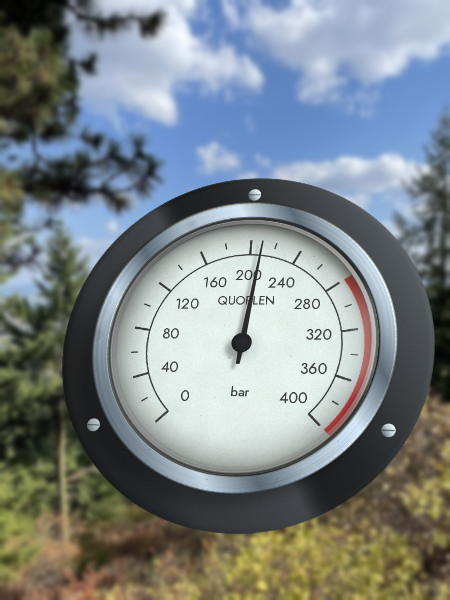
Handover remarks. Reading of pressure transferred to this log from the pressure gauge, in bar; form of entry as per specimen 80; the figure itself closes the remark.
210
